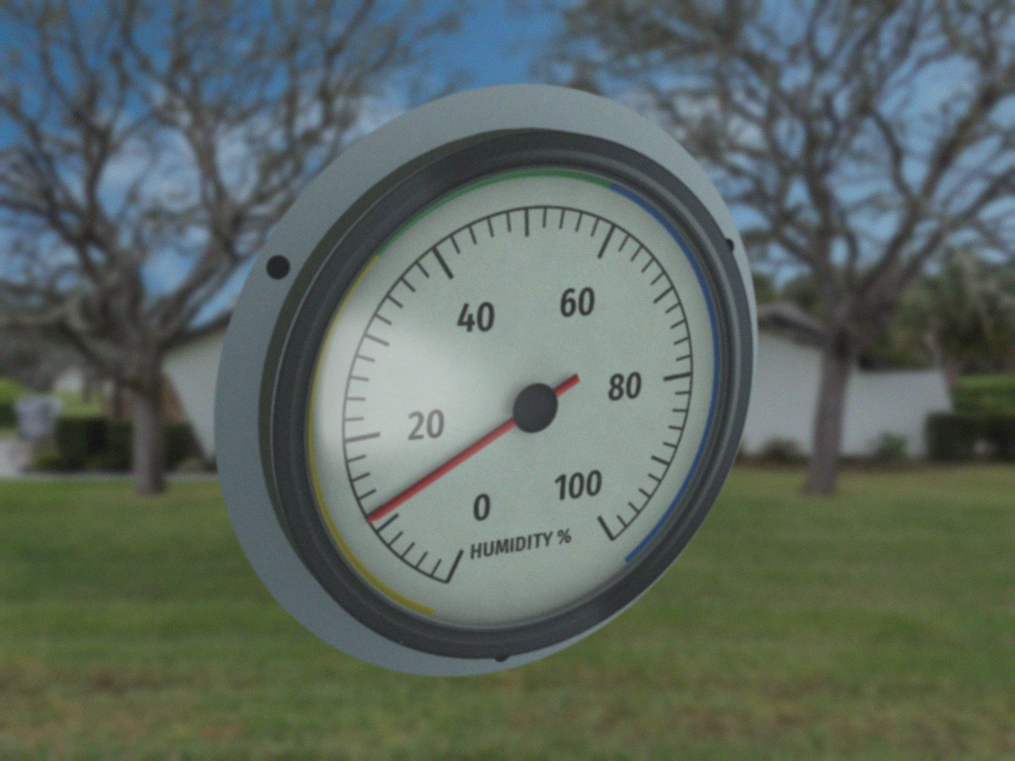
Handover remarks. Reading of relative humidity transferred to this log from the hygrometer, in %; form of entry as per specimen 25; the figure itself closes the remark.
12
